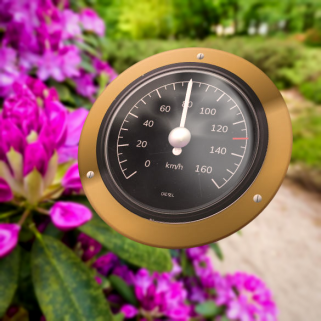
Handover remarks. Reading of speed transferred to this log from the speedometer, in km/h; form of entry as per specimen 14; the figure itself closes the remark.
80
